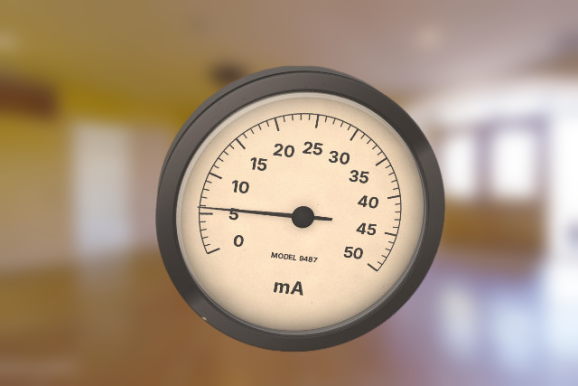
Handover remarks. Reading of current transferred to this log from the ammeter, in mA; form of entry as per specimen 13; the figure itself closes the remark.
6
